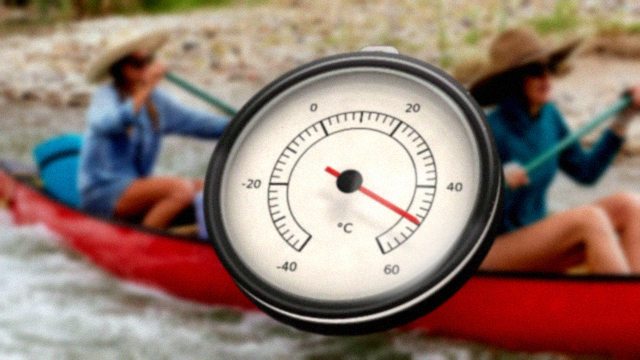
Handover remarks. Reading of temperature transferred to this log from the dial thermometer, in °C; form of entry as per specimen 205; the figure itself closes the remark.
50
